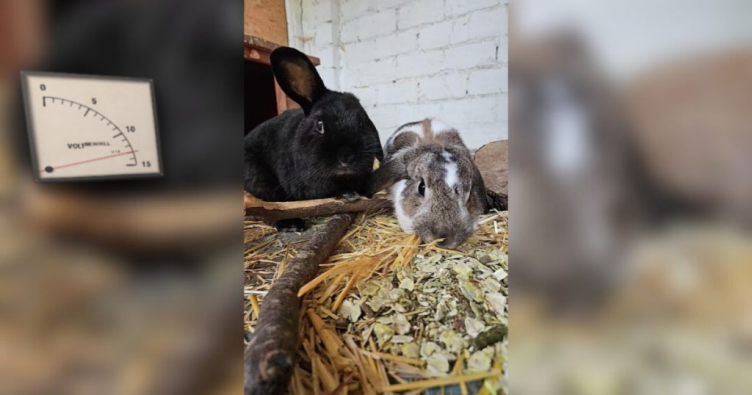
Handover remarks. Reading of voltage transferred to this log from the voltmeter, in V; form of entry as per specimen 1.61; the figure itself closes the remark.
13
